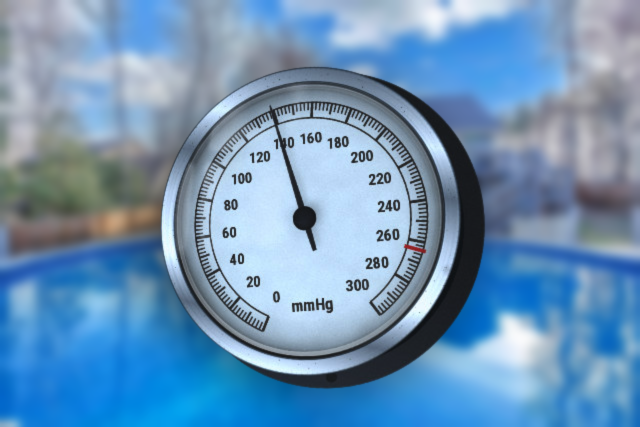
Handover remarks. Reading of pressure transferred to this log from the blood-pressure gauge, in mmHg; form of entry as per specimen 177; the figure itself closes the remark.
140
